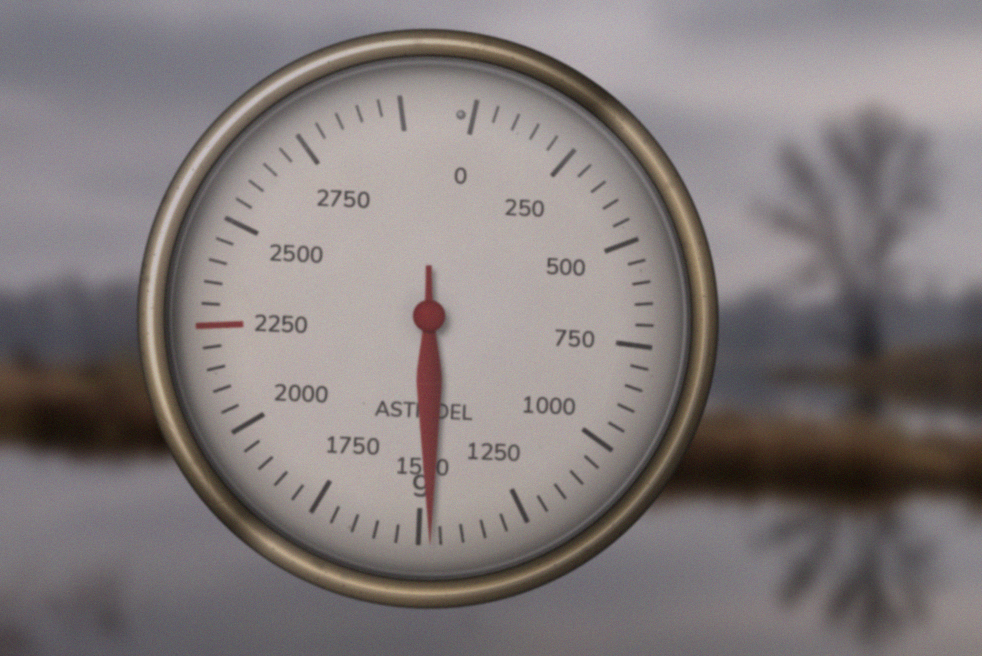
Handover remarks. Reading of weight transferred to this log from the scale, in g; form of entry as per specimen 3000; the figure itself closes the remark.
1475
